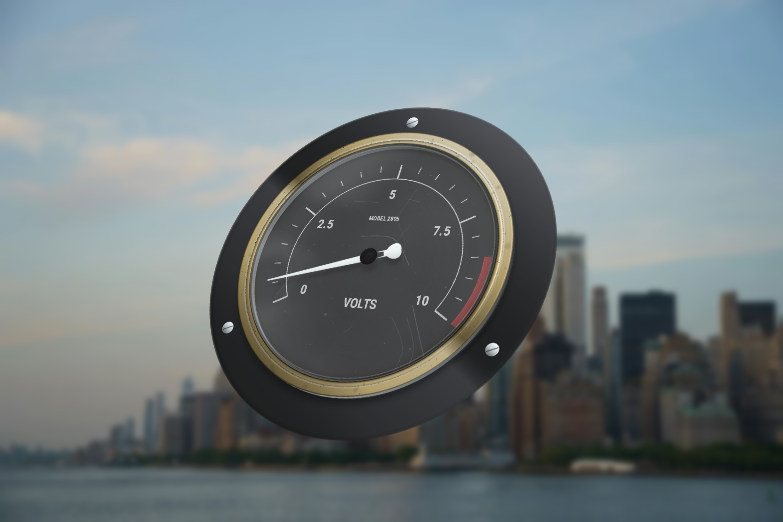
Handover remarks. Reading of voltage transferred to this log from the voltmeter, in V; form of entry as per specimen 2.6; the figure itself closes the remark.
0.5
